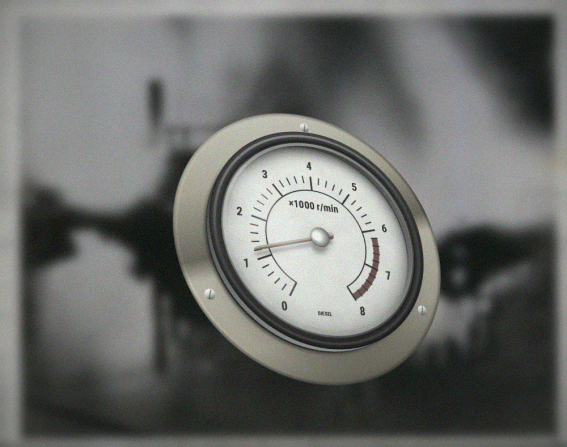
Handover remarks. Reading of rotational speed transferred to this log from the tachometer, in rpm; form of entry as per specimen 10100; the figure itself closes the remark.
1200
